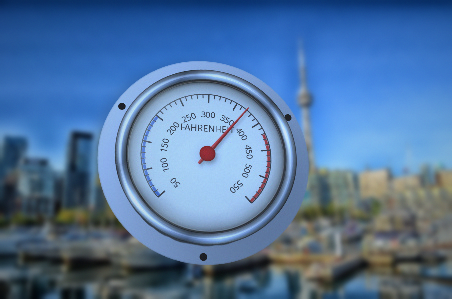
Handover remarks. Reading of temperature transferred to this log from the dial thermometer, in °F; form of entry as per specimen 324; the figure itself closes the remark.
370
